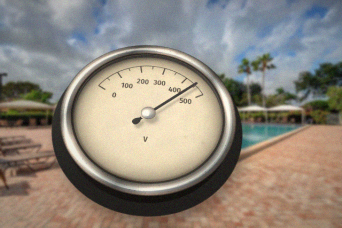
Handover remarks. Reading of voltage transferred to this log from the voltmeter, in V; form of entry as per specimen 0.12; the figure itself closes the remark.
450
